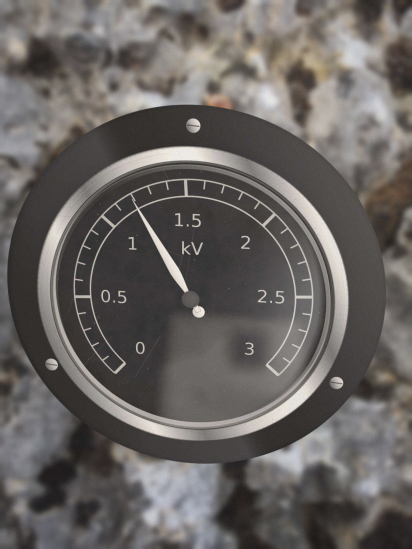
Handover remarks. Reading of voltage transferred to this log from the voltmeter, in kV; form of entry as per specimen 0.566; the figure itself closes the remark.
1.2
